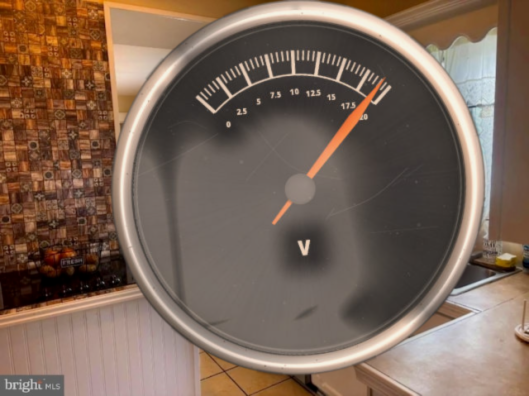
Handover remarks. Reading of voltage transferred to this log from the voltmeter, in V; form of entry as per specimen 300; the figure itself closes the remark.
19
